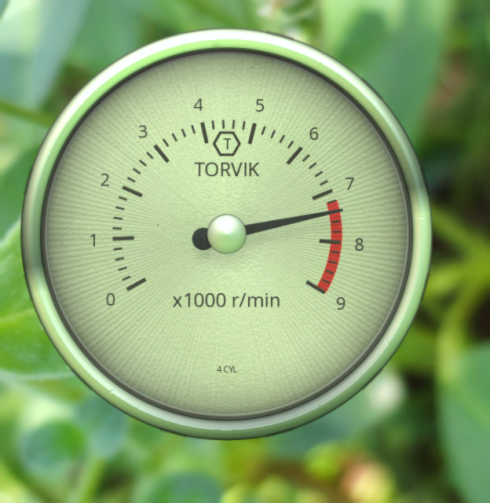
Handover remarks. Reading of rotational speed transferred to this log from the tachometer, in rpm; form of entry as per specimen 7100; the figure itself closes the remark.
7400
